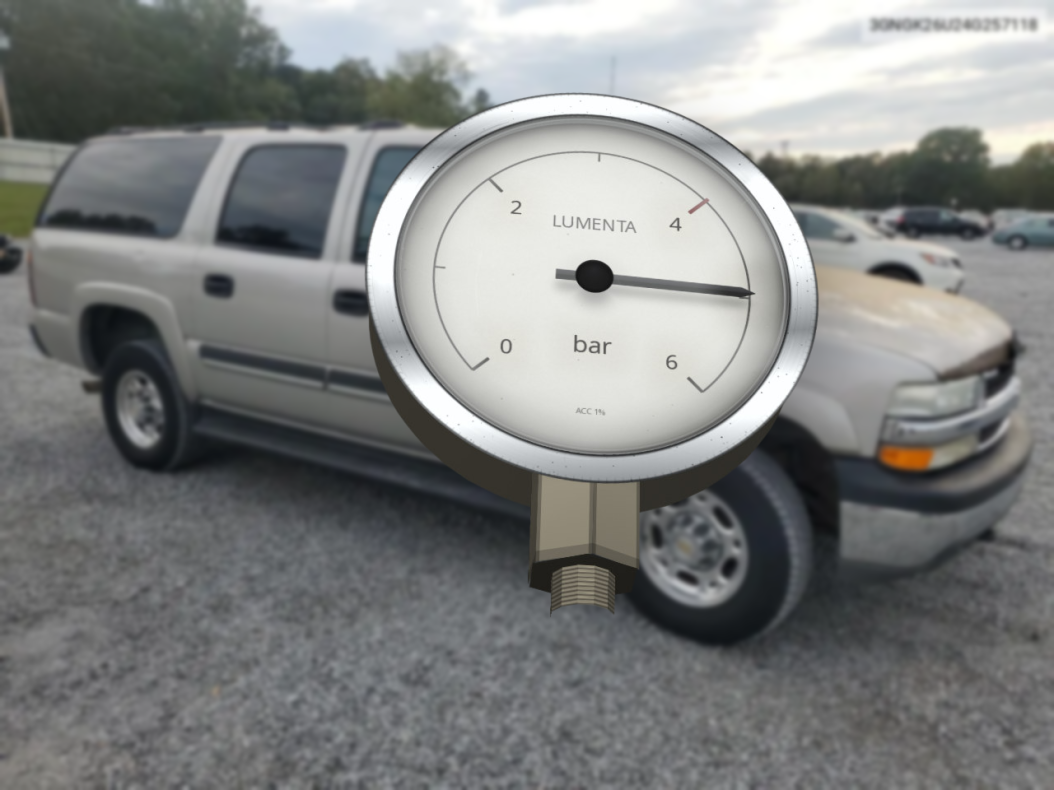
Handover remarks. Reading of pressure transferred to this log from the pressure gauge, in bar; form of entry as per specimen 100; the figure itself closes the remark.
5
